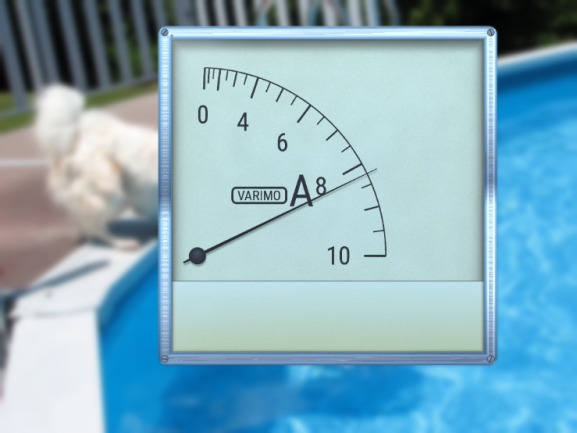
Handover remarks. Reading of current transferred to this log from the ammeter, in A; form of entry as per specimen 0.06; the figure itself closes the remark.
8.25
